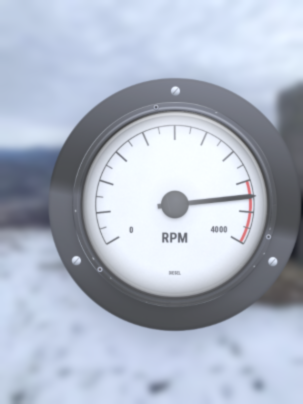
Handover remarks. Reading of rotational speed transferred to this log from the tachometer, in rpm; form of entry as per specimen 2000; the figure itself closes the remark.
3400
